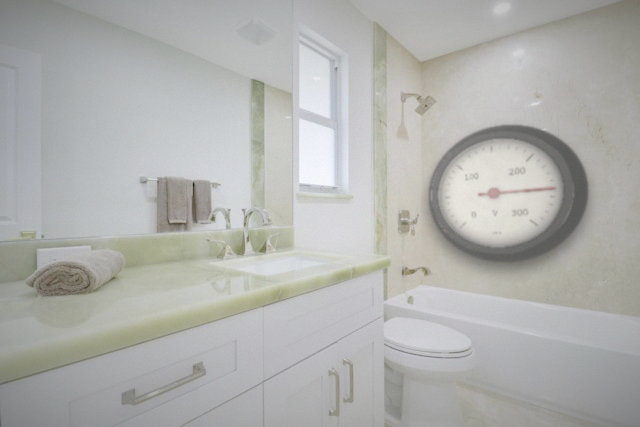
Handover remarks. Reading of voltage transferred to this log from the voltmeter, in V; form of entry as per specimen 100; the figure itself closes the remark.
250
